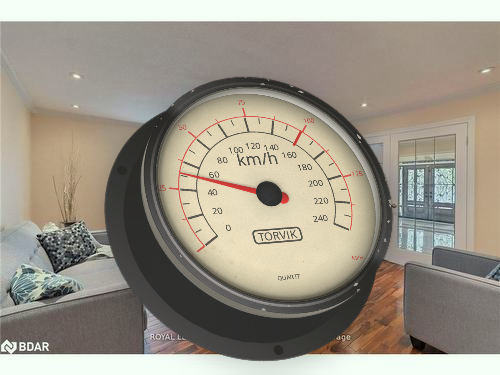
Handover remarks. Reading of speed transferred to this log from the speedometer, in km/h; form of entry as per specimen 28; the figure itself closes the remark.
50
